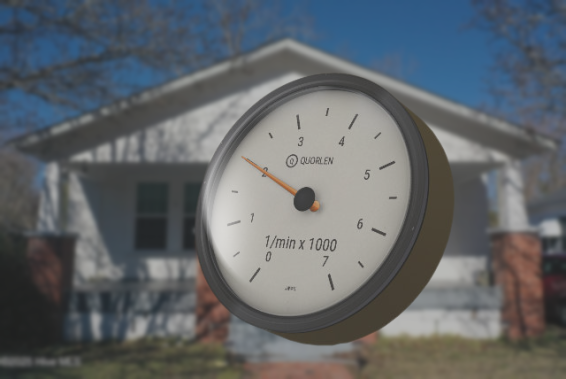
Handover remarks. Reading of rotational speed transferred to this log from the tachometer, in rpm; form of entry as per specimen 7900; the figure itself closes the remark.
2000
